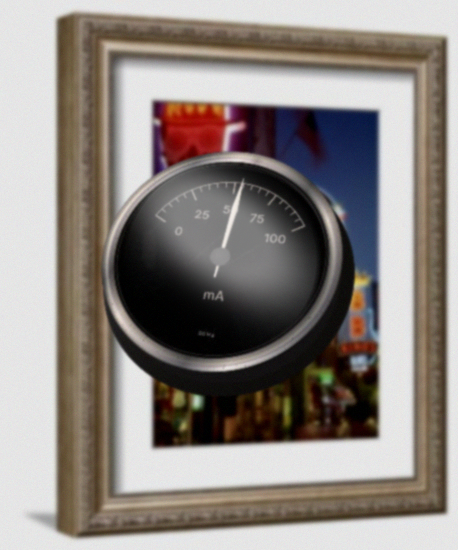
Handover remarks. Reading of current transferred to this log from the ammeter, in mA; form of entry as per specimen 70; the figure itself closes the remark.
55
